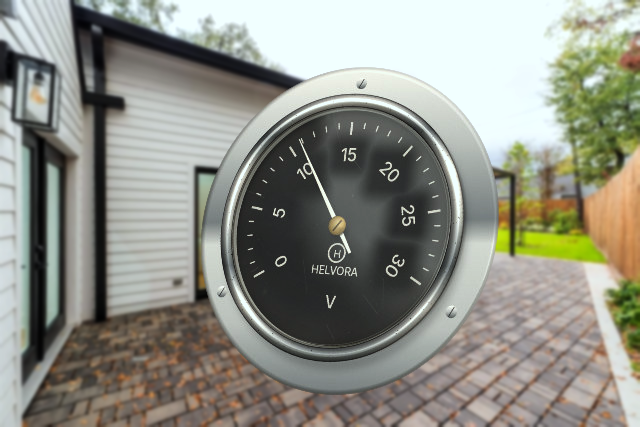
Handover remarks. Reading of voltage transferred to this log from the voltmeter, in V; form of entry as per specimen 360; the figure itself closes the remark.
11
